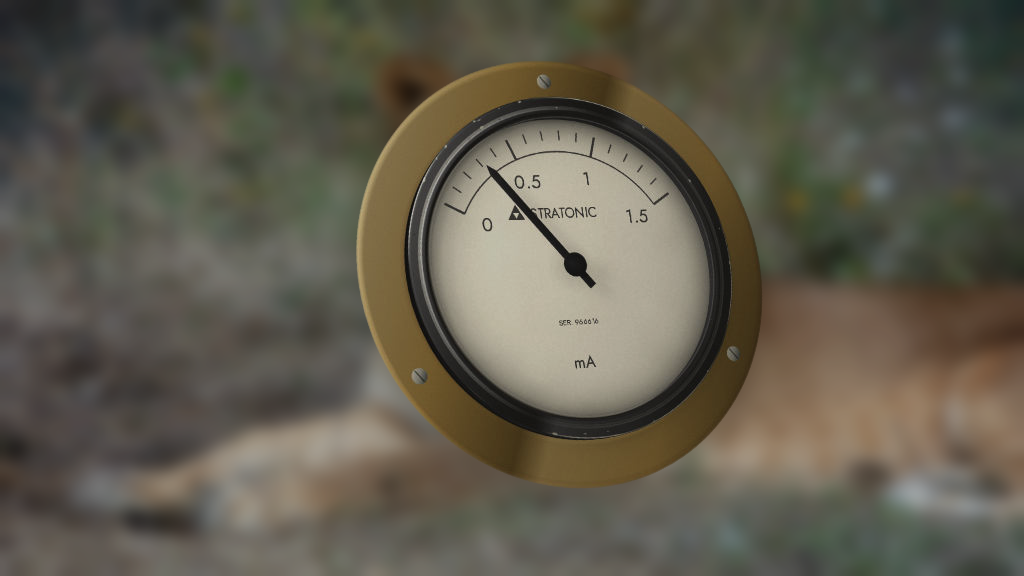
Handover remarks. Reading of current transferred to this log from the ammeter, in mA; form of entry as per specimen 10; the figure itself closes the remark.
0.3
